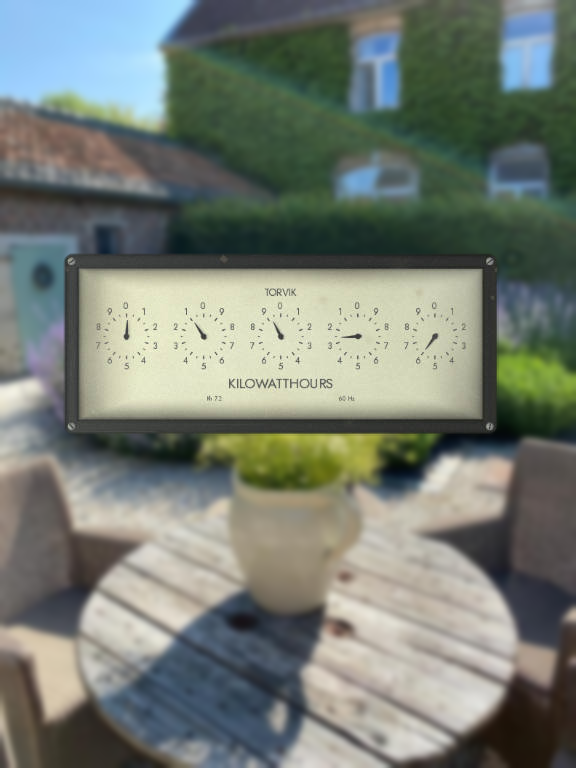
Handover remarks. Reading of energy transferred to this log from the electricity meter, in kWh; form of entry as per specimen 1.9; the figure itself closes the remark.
926
